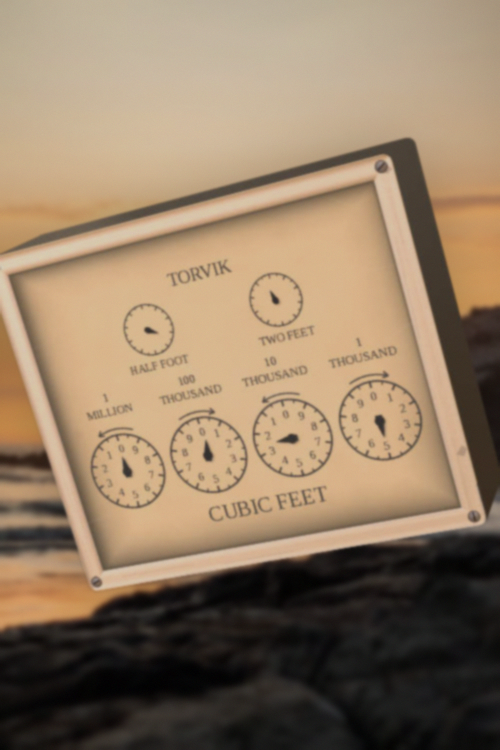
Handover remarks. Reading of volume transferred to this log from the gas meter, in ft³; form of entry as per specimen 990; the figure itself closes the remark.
2500
